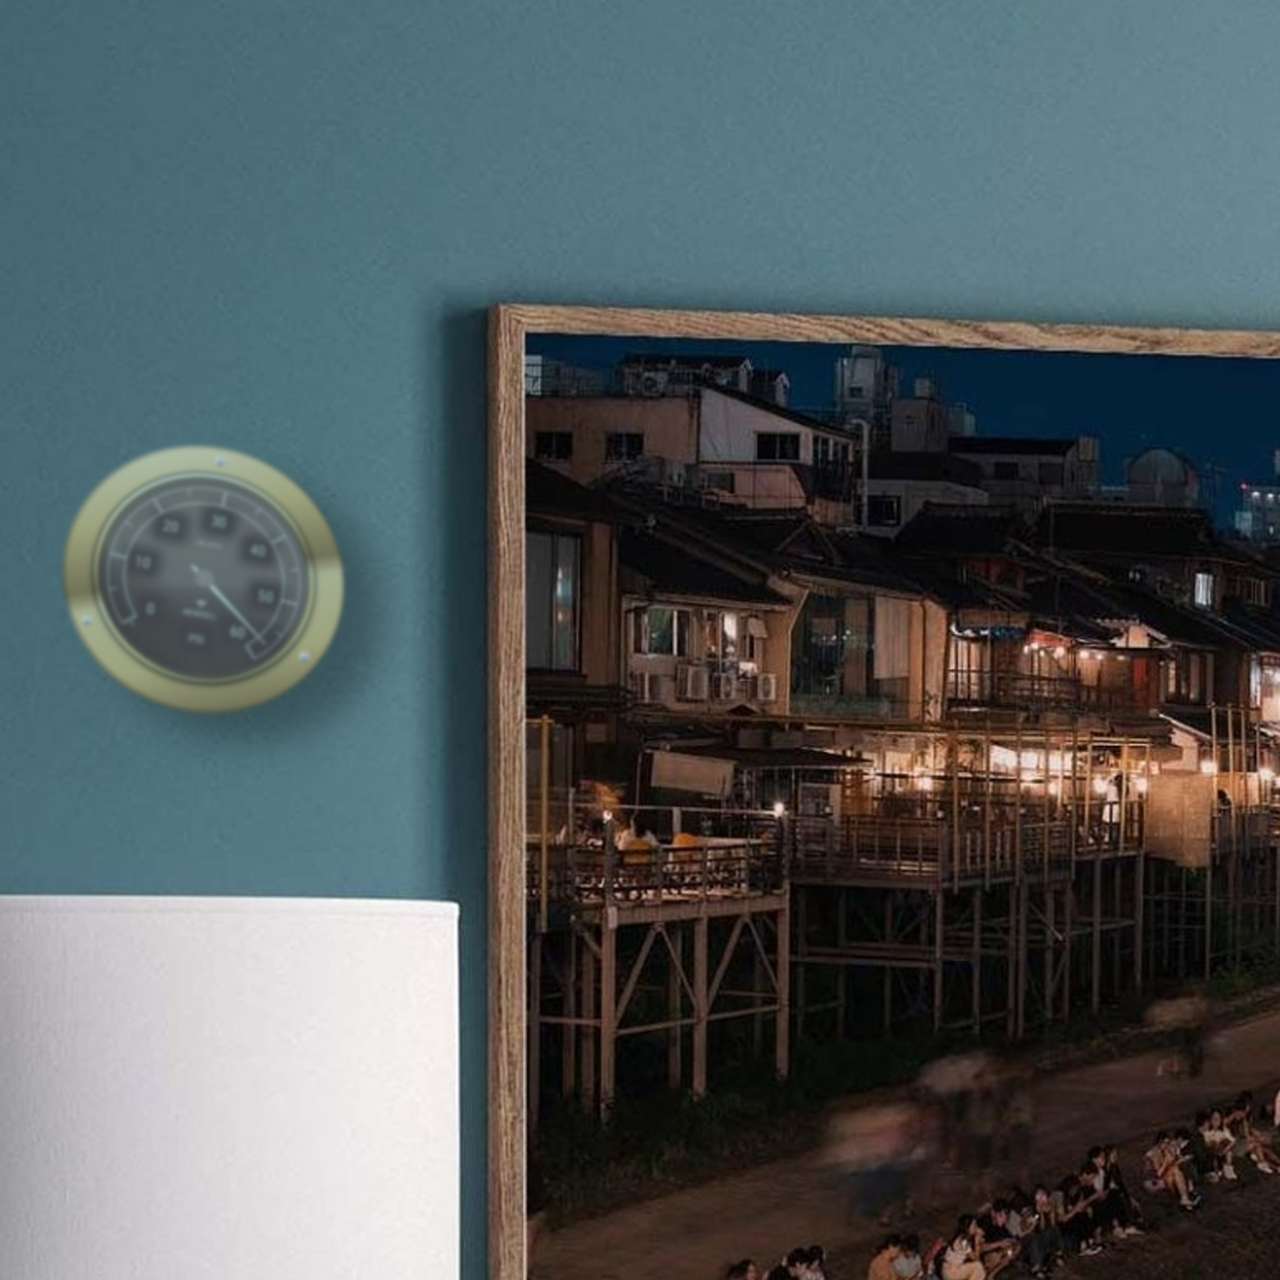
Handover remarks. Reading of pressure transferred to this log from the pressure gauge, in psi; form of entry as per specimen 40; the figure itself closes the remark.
57.5
